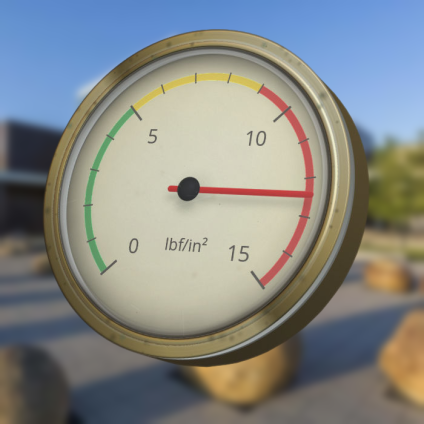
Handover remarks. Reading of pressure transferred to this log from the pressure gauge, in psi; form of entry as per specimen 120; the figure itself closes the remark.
12.5
